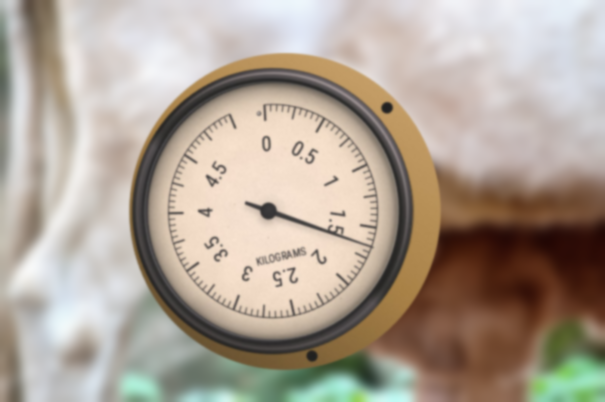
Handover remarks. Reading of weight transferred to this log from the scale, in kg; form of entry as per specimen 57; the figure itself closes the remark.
1.65
